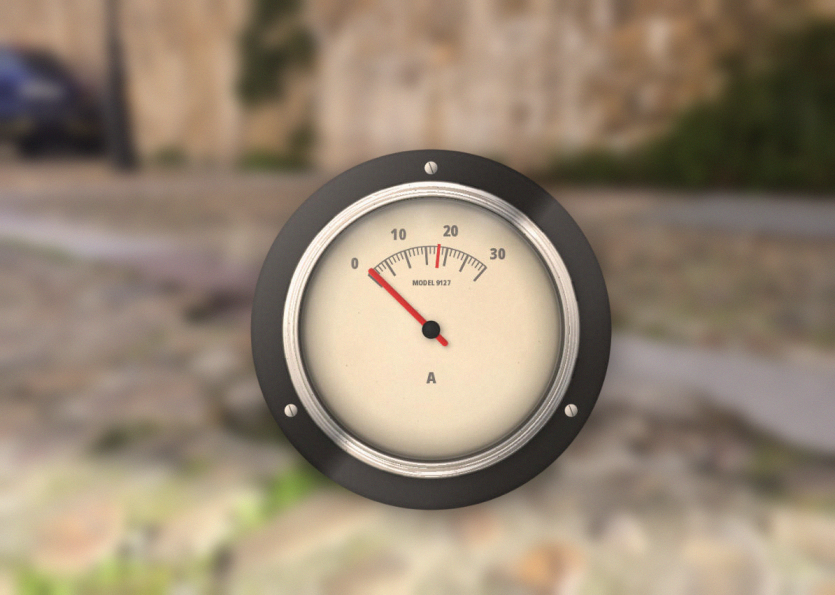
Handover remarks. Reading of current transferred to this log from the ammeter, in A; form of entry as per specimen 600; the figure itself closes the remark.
1
